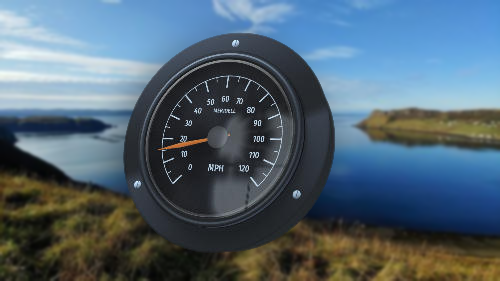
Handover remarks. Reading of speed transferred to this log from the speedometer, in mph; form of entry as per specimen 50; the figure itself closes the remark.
15
